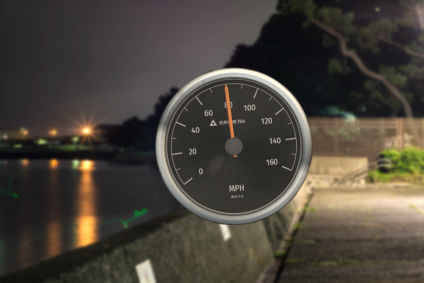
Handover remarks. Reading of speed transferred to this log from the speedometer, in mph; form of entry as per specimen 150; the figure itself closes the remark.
80
